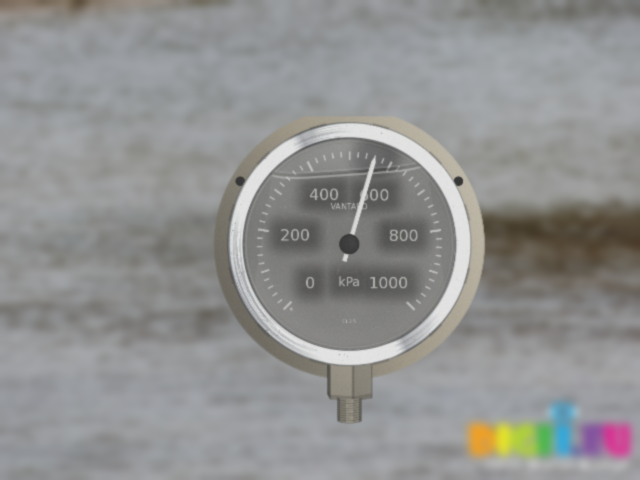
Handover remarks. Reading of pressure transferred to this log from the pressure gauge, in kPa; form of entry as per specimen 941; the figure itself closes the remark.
560
